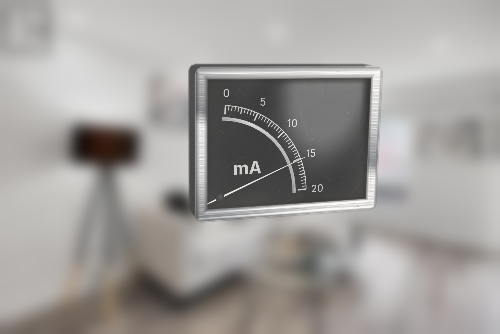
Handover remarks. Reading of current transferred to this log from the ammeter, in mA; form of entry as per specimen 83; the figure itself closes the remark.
15
